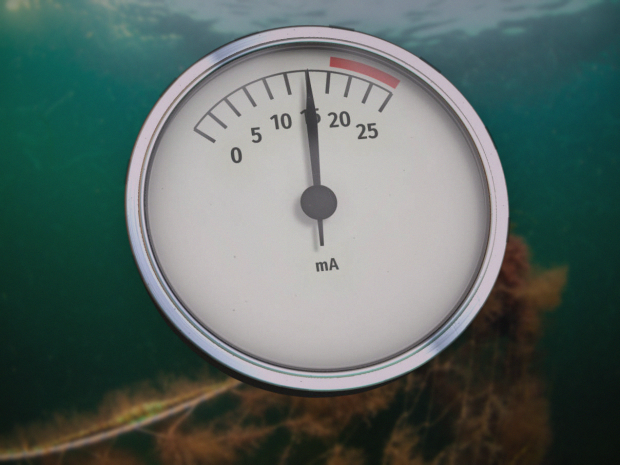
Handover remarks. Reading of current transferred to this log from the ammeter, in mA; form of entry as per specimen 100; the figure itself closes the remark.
15
